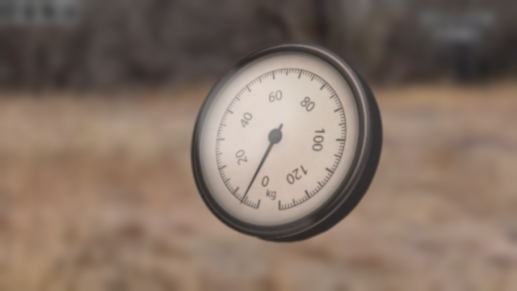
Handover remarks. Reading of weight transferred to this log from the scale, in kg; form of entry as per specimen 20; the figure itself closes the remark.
5
